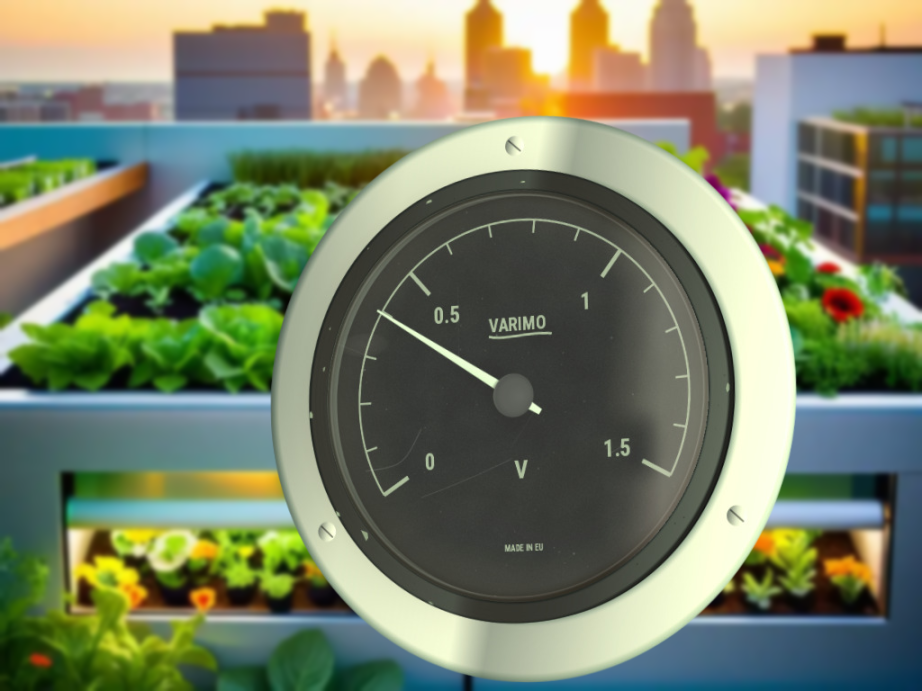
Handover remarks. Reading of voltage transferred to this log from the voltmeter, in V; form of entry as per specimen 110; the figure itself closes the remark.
0.4
